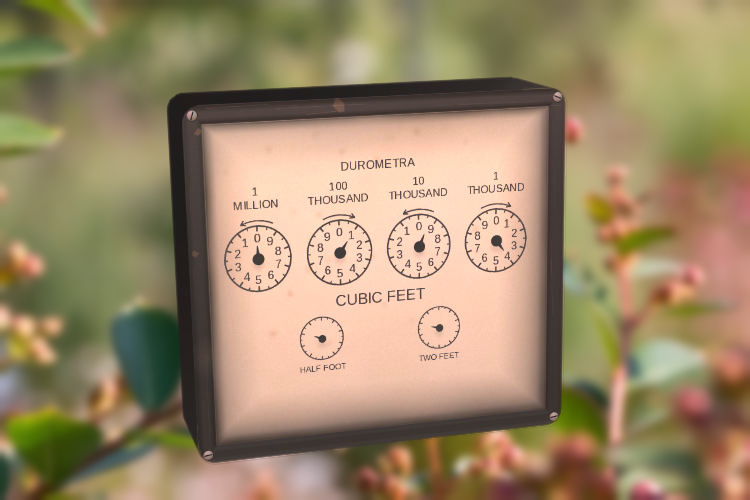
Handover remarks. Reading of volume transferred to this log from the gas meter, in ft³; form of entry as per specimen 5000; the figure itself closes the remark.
9400
